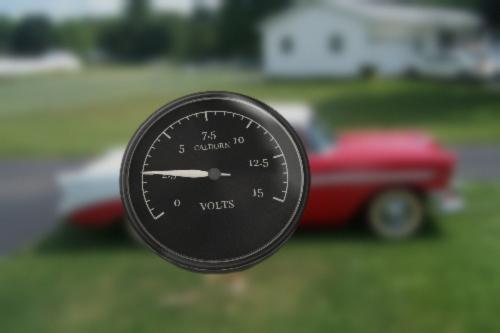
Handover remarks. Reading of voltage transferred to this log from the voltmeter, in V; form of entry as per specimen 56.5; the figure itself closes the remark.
2.5
